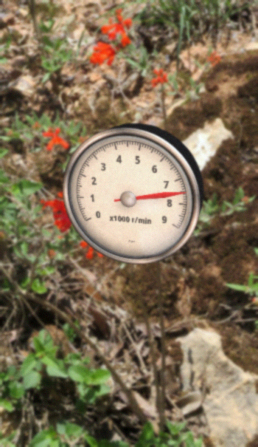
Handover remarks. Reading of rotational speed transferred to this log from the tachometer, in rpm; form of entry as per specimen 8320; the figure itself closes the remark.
7500
